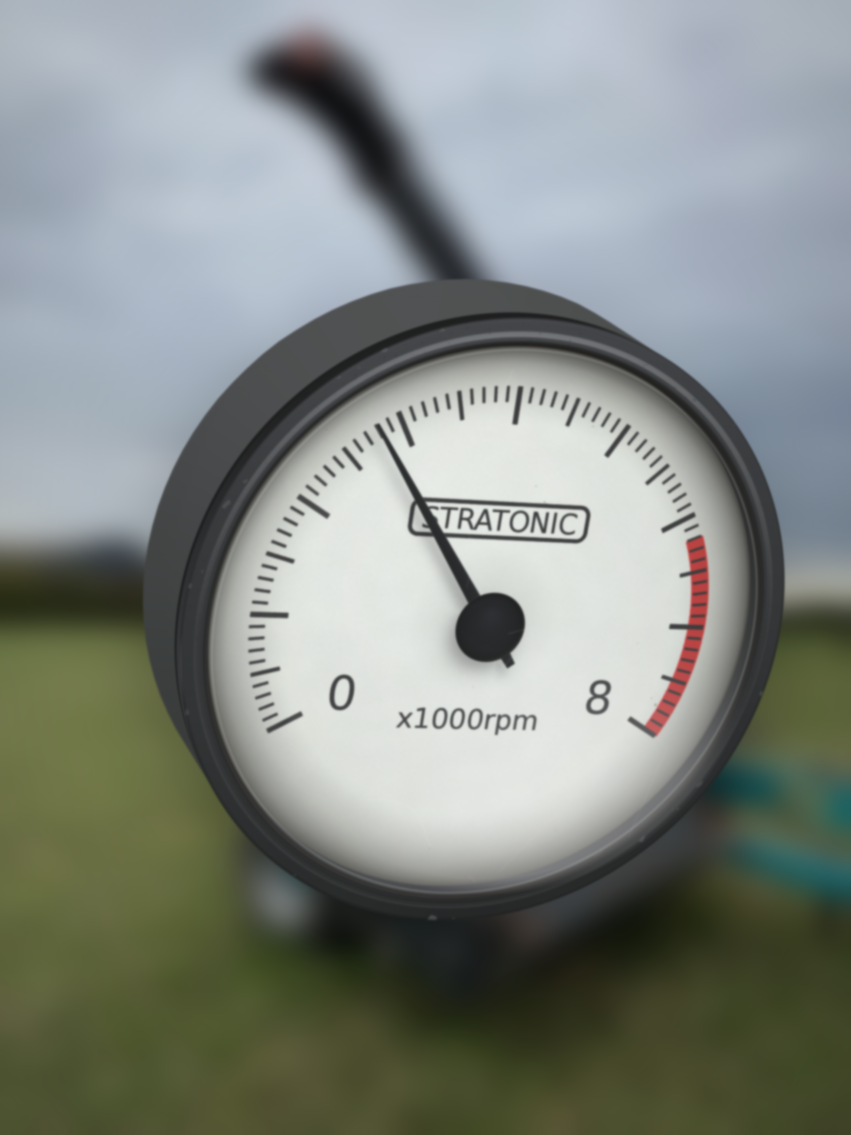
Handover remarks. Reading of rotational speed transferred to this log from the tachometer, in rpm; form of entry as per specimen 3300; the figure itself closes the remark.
2800
